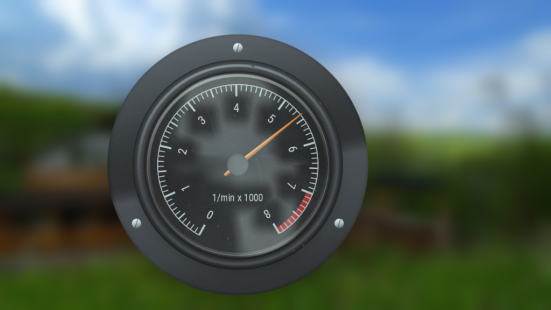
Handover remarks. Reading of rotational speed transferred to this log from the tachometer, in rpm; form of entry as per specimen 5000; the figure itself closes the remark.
5400
